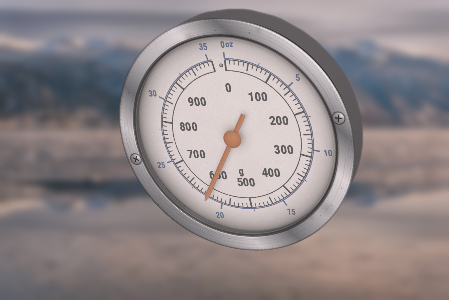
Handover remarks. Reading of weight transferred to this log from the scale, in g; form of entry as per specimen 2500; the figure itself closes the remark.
600
